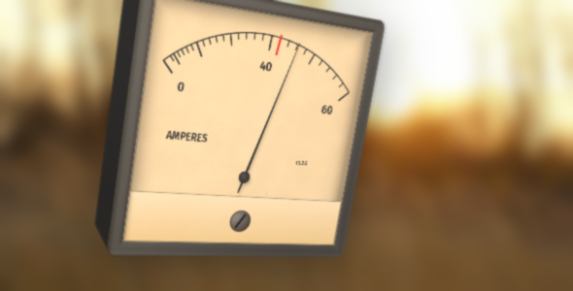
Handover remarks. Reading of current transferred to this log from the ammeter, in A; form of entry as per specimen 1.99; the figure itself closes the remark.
46
